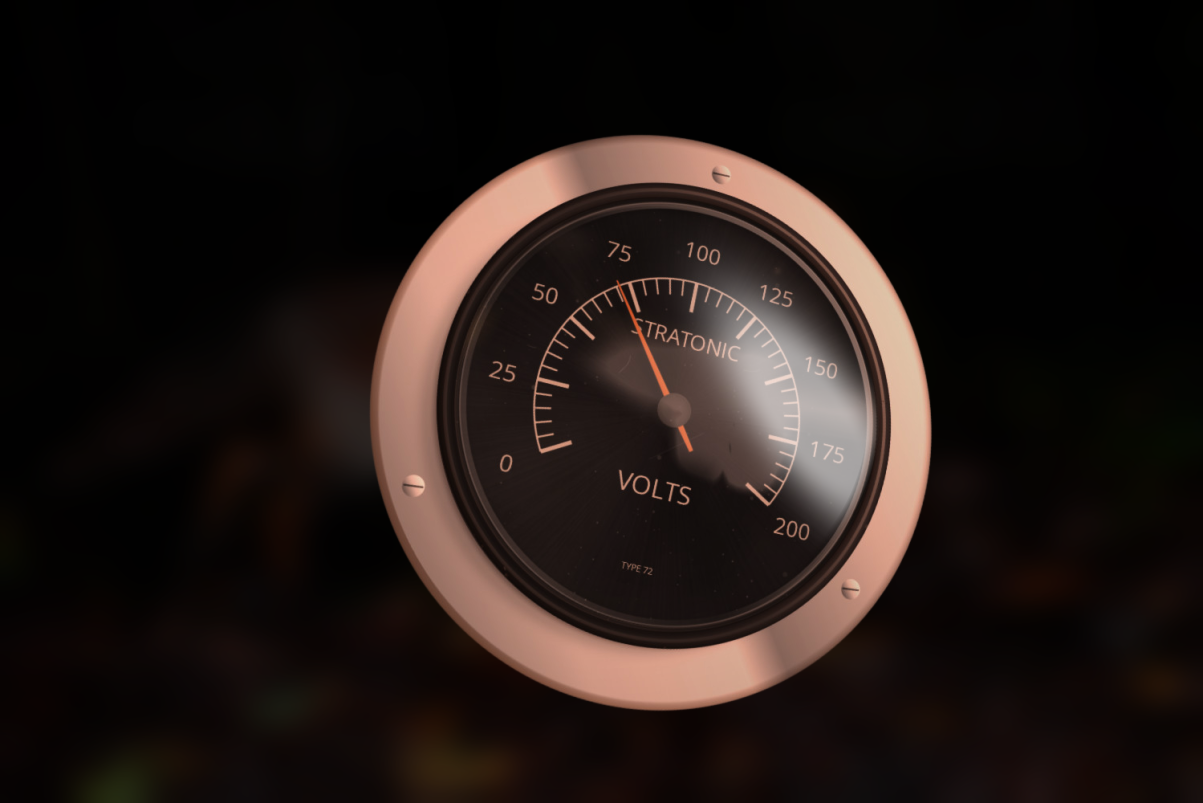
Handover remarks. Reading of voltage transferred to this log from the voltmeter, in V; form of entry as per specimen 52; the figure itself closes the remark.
70
